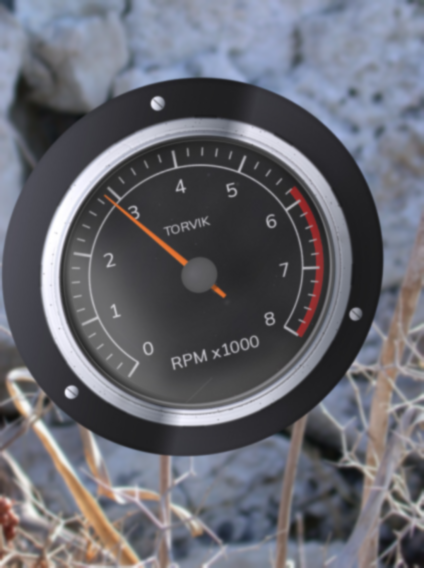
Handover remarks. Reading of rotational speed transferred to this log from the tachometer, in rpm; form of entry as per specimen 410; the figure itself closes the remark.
2900
